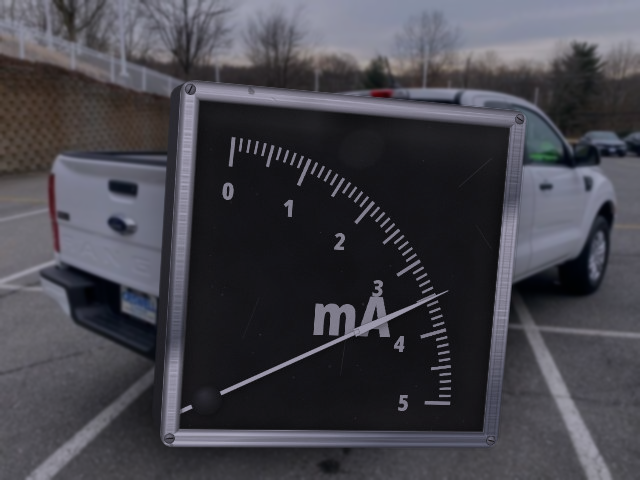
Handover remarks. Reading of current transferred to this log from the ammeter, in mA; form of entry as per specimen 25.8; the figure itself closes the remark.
3.5
